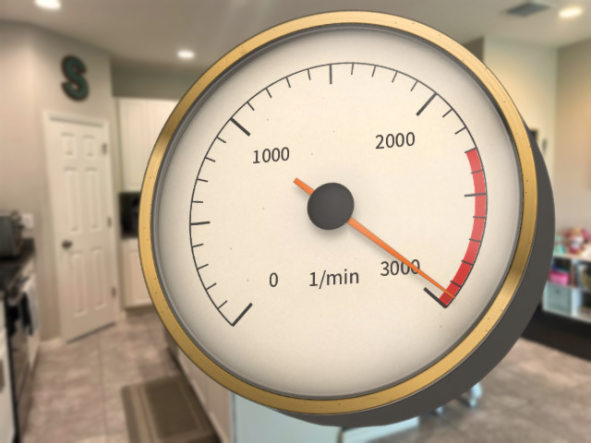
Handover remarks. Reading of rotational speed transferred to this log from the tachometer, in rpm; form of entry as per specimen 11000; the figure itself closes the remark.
2950
